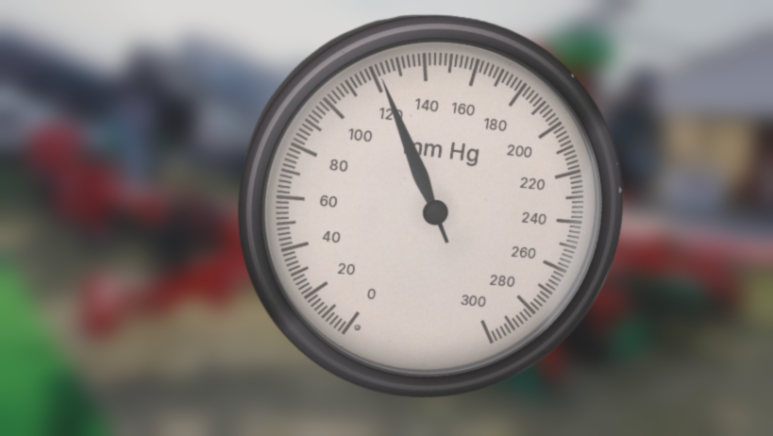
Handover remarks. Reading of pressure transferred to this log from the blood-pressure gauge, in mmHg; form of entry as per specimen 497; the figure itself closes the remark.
122
